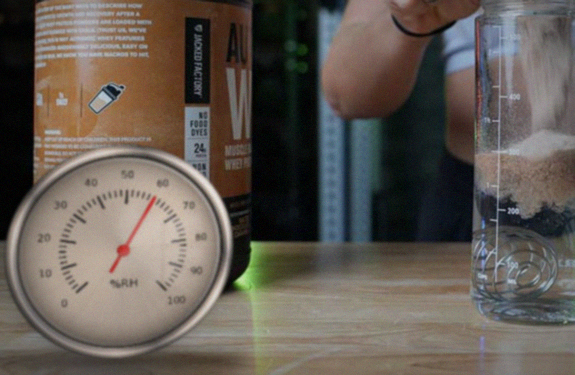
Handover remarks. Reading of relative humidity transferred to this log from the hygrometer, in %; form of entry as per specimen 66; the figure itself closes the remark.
60
